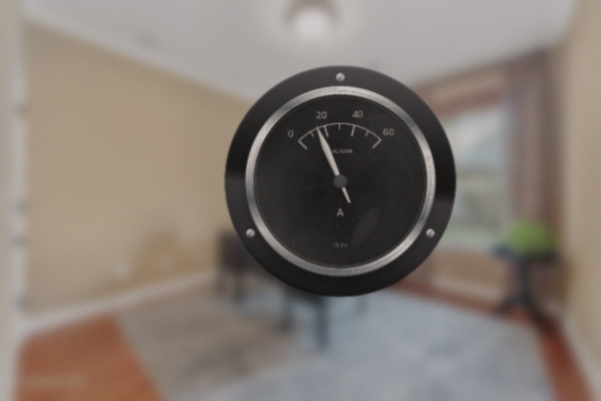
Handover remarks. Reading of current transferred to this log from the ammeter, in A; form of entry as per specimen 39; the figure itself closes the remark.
15
